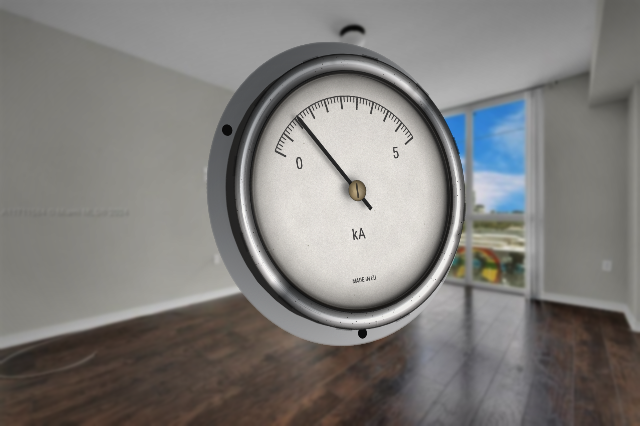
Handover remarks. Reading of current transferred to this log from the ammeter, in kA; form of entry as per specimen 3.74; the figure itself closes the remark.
1
